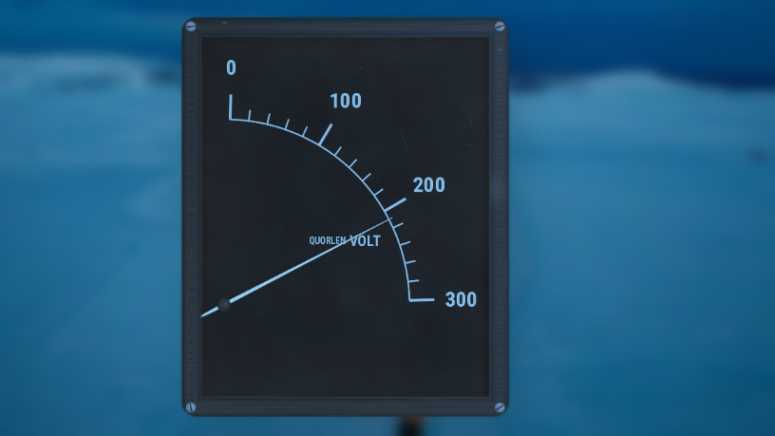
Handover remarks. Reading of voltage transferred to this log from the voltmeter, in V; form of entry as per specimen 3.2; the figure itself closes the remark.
210
